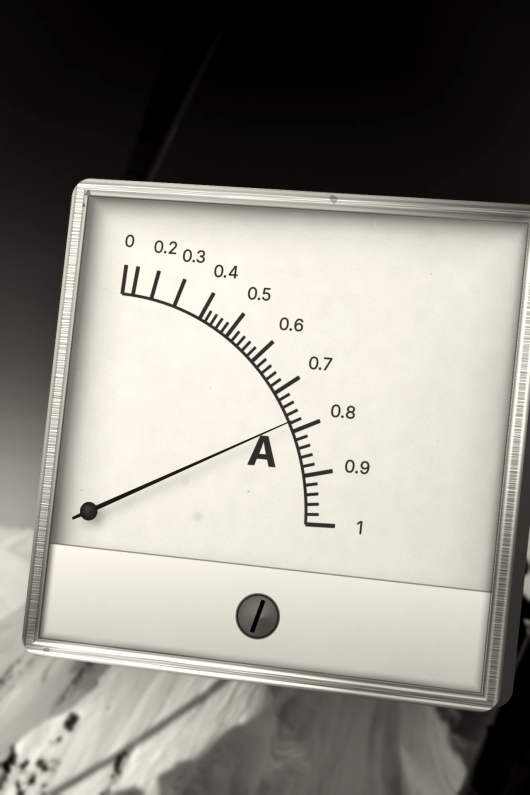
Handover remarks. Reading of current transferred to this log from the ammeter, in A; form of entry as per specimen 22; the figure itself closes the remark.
0.78
